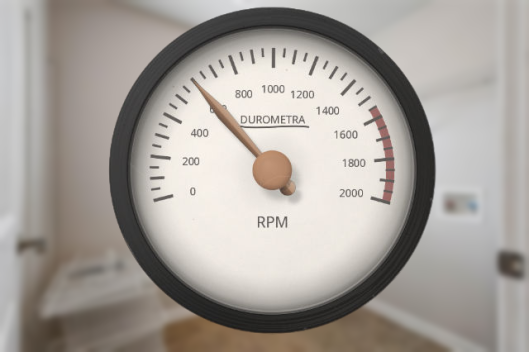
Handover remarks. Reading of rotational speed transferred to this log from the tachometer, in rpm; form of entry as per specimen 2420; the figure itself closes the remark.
600
